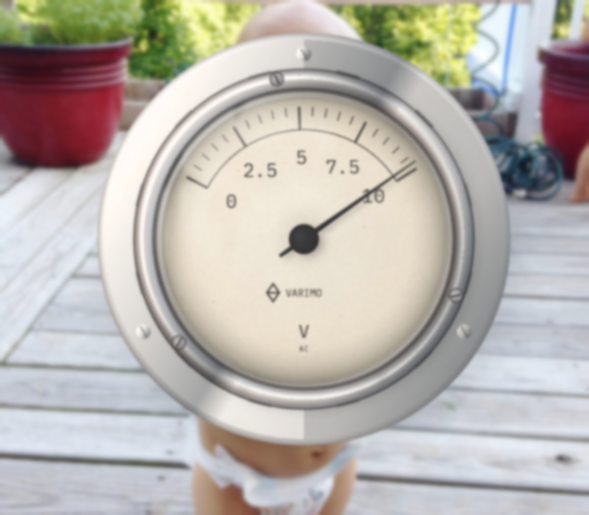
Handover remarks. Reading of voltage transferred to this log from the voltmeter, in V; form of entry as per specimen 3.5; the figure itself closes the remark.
9.75
